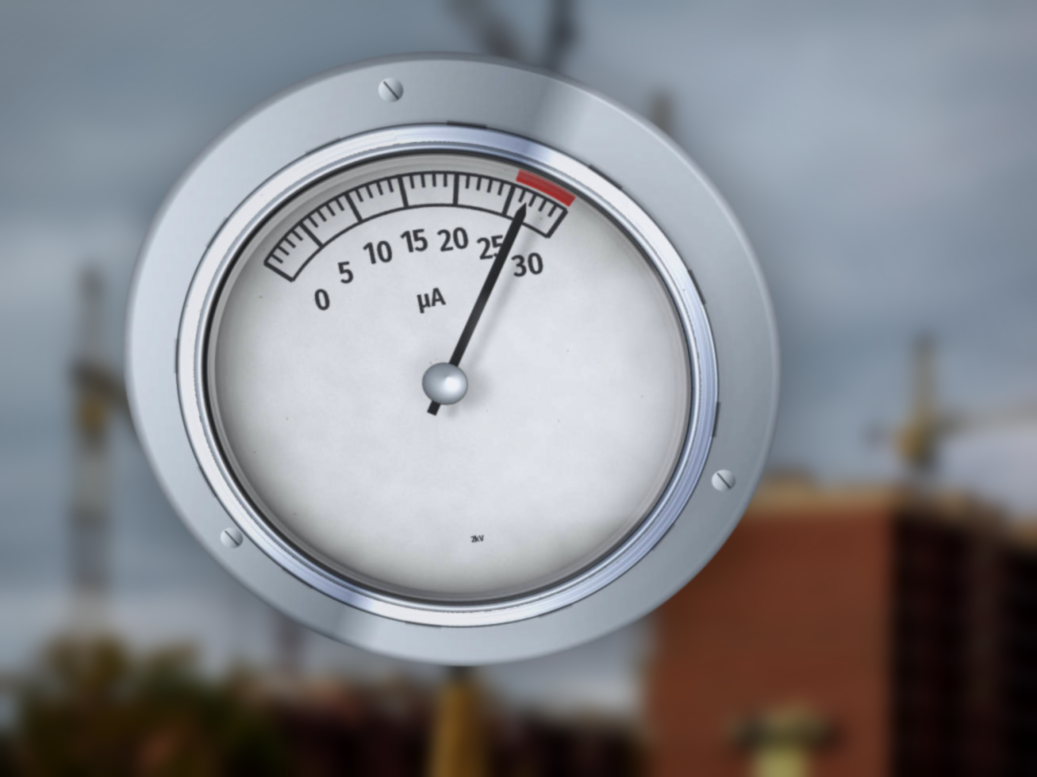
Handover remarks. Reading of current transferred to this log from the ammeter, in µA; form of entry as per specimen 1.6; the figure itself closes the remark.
26.5
